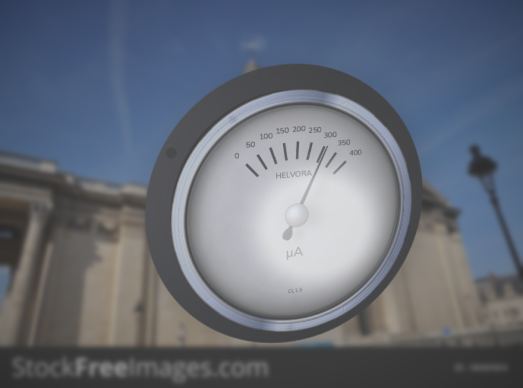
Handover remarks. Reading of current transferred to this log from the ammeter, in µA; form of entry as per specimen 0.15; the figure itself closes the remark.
300
